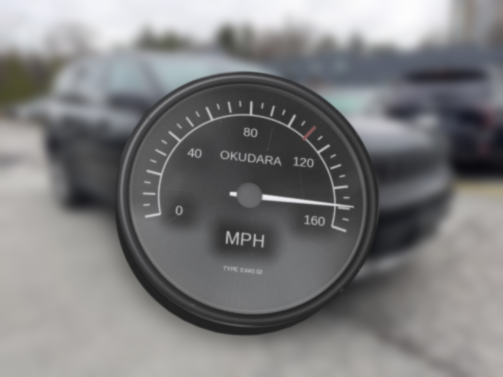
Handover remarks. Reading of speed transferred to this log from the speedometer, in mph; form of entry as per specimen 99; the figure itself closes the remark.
150
